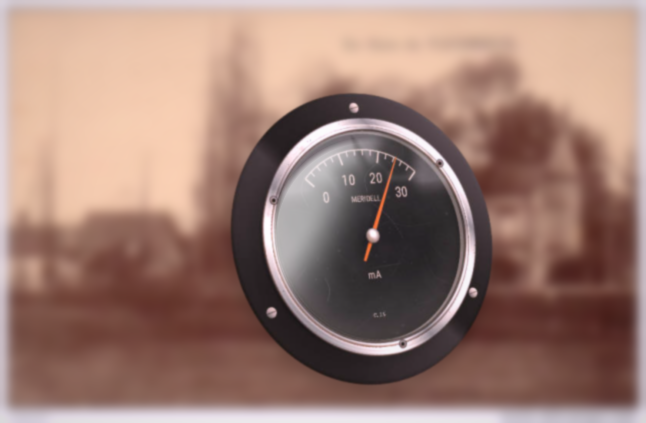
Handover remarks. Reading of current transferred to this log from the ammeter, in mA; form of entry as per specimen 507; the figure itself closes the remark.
24
